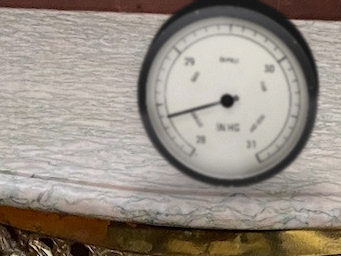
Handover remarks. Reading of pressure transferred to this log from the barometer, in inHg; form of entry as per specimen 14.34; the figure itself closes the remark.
28.4
